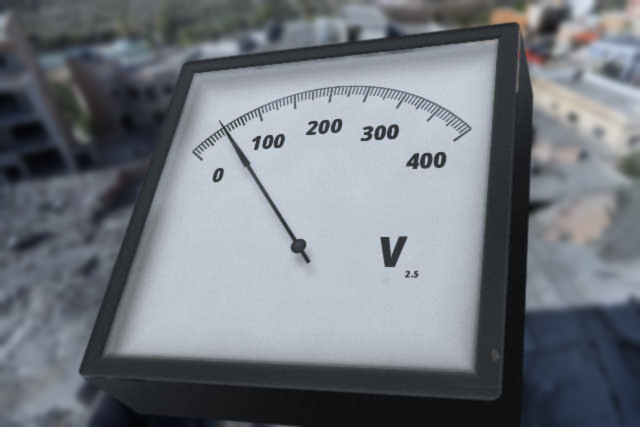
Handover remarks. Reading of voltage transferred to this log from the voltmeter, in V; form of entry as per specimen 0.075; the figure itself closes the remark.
50
